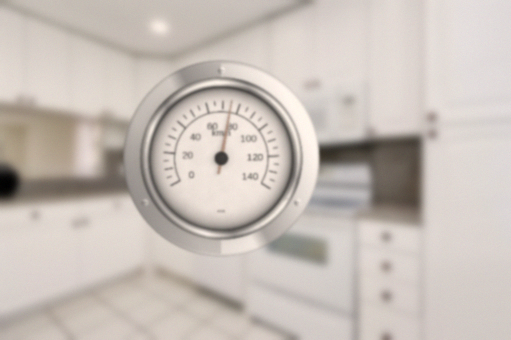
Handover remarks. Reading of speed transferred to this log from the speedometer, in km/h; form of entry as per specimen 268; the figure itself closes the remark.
75
